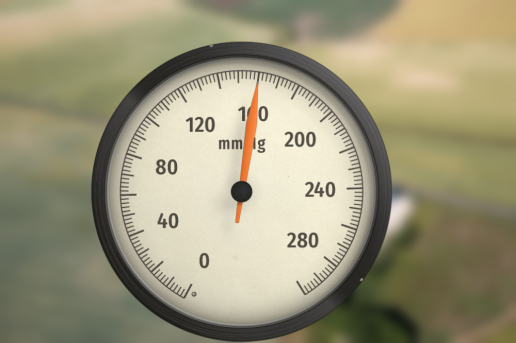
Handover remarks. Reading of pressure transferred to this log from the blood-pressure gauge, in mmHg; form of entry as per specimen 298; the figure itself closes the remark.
160
